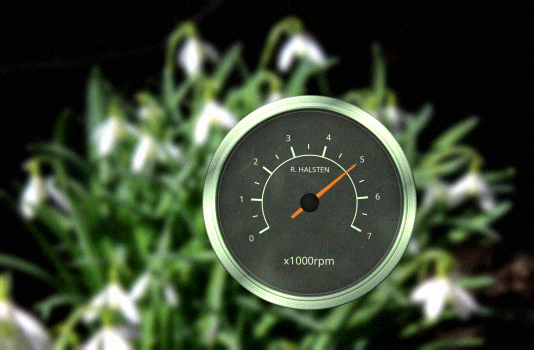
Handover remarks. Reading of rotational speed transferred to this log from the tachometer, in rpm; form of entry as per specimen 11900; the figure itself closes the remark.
5000
